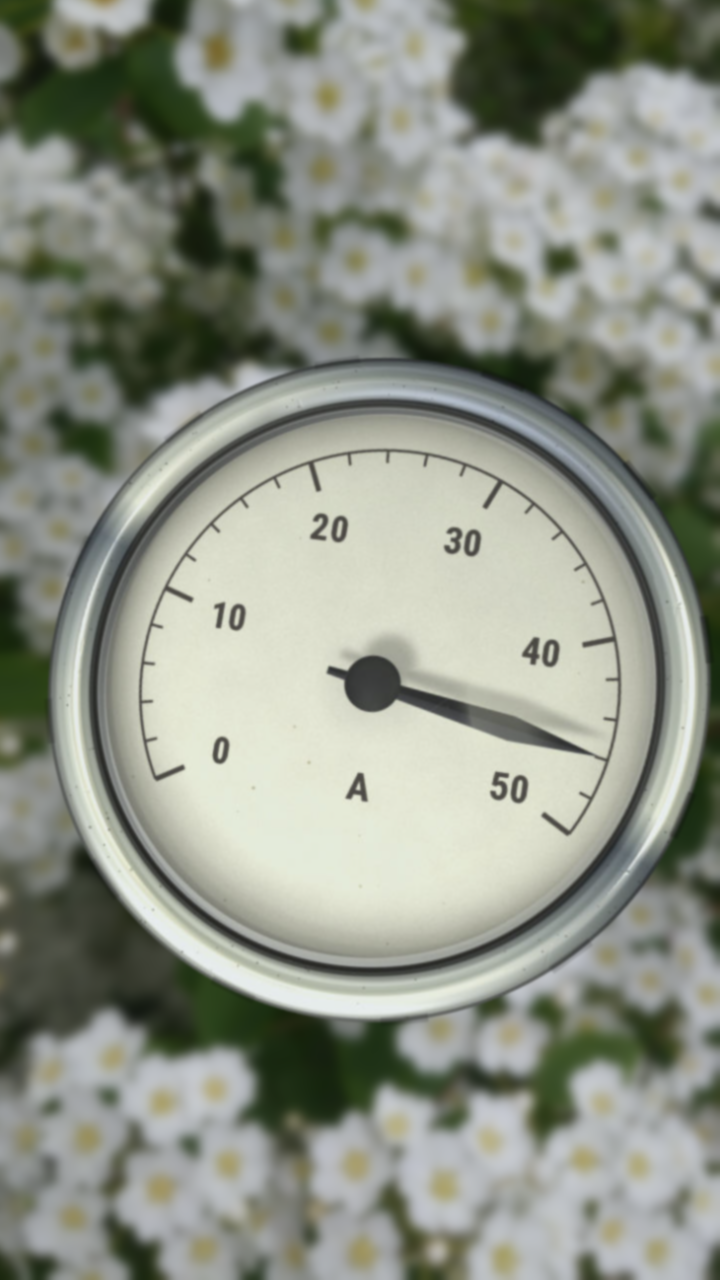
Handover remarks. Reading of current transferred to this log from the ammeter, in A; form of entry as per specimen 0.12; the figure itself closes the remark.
46
